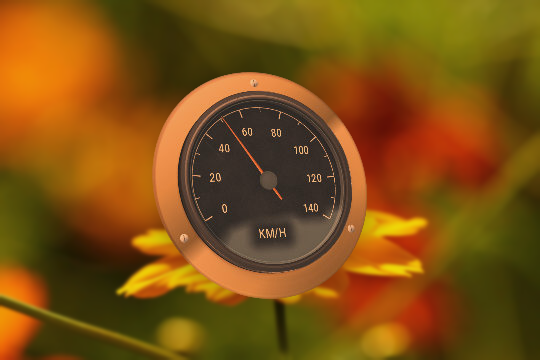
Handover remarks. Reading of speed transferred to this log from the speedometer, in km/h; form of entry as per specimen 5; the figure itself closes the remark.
50
